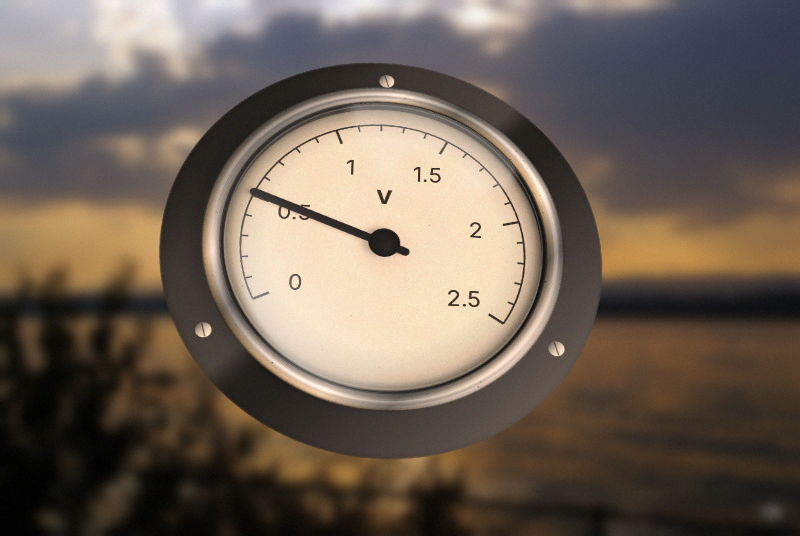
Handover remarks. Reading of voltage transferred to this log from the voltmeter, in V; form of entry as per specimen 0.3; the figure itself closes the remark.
0.5
